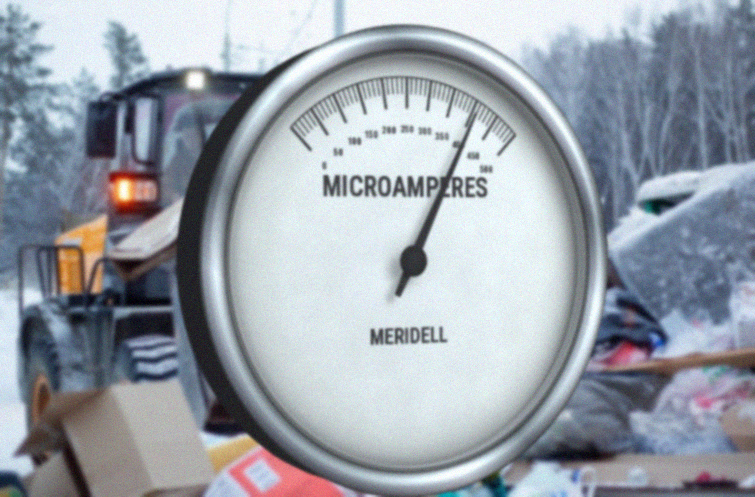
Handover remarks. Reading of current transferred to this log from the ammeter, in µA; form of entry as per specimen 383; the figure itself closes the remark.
400
